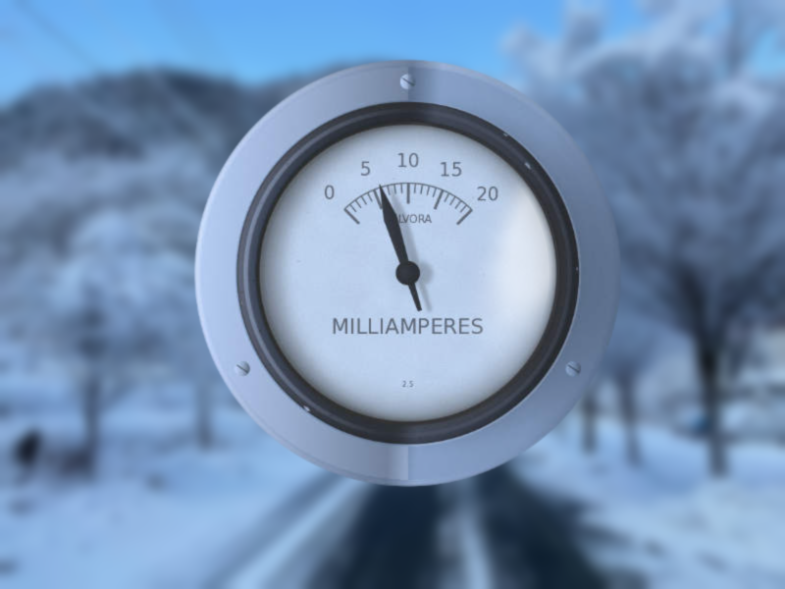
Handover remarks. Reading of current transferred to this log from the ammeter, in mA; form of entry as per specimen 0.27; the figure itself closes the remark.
6
